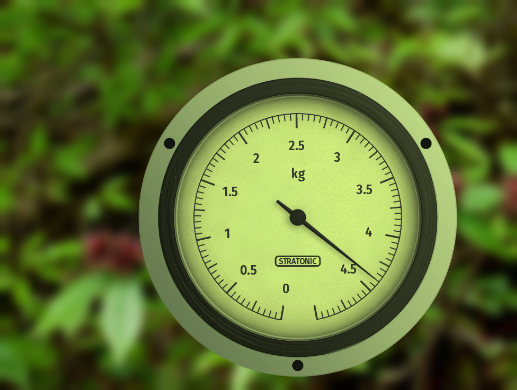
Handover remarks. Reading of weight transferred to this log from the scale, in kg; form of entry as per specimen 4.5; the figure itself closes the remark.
4.4
